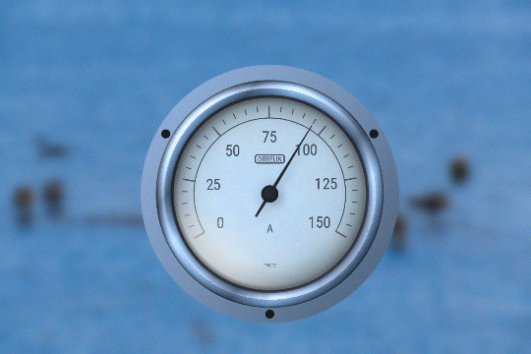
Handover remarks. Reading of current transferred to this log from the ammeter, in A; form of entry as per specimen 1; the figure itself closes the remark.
95
